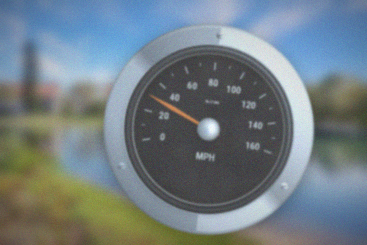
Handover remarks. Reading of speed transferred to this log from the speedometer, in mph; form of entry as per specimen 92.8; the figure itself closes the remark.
30
